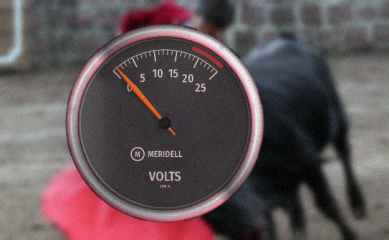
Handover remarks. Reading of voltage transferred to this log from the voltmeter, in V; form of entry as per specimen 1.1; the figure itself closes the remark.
1
